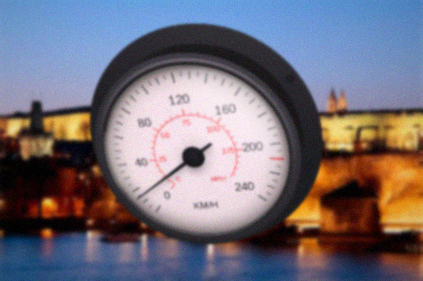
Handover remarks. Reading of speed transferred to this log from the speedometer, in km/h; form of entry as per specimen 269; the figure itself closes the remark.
15
